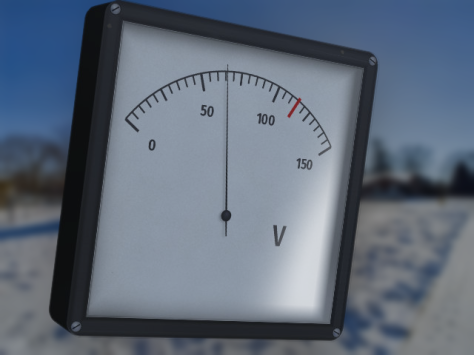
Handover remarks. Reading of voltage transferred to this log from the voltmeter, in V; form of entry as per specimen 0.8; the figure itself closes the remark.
65
